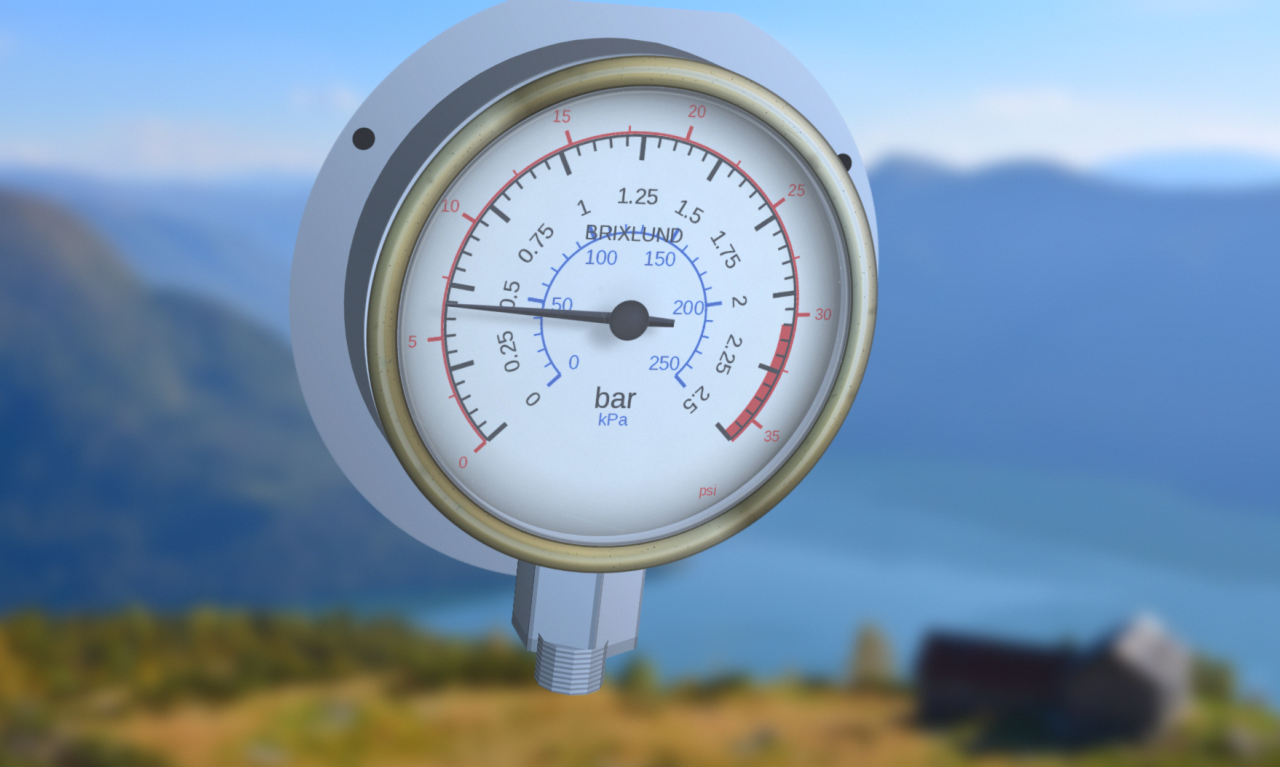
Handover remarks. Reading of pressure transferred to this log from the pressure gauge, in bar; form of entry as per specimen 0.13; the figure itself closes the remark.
0.45
